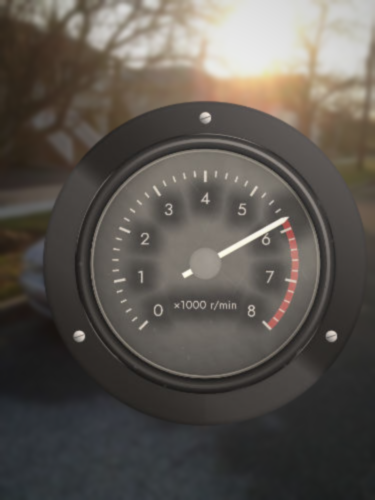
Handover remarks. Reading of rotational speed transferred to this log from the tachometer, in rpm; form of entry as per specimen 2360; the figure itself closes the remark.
5800
